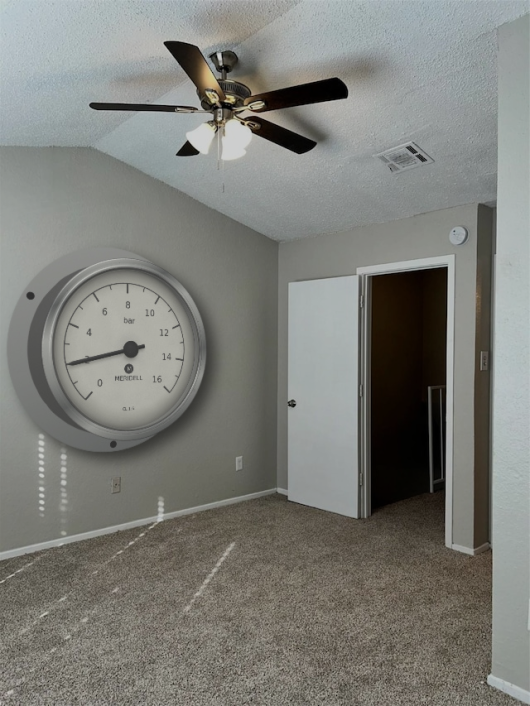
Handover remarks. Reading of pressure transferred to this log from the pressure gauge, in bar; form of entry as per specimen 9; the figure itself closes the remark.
2
